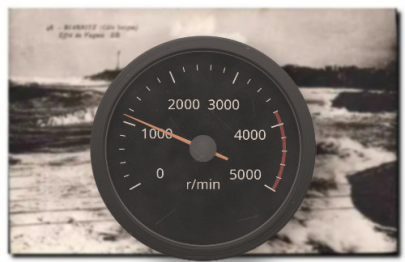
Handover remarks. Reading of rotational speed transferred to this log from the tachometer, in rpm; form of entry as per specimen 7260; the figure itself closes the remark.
1100
